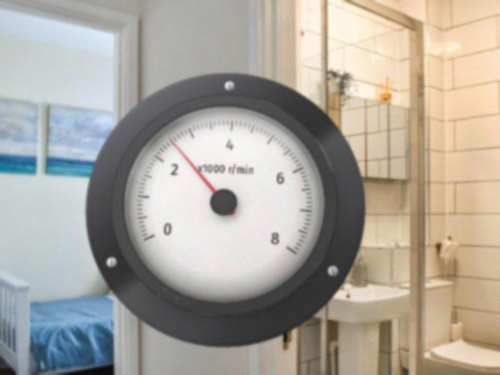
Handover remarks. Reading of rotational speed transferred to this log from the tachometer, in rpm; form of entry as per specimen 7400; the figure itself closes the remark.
2500
